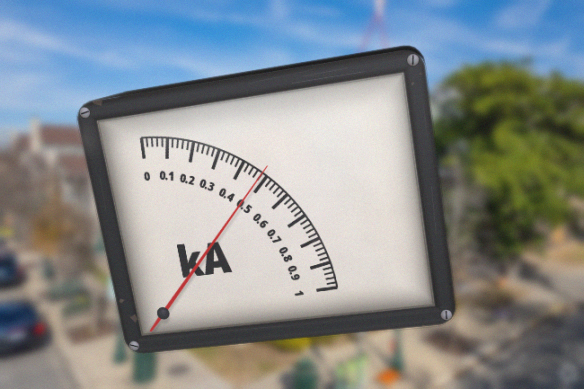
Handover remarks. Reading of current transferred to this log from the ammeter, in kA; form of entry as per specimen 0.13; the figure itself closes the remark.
0.48
